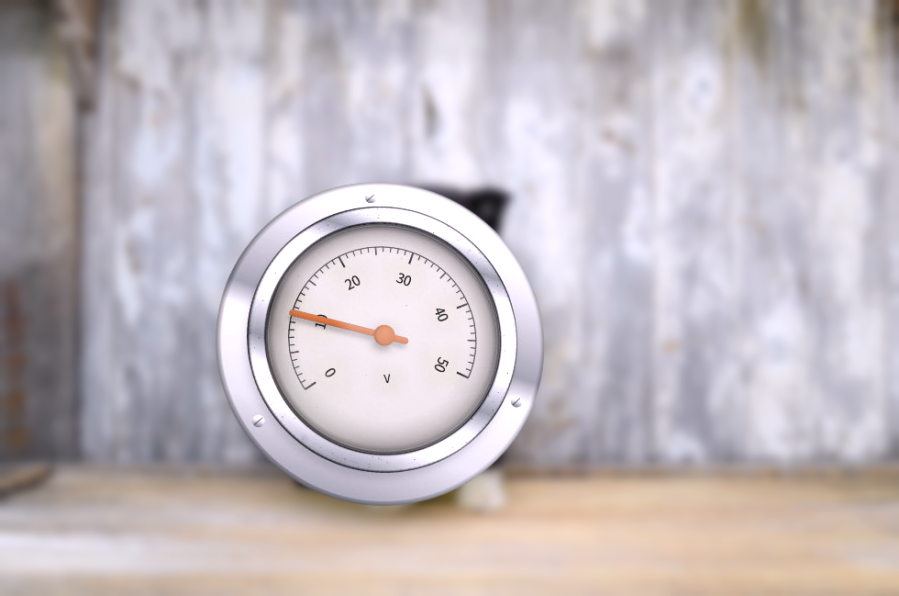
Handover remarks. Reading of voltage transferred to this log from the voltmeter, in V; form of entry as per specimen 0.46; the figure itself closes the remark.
10
